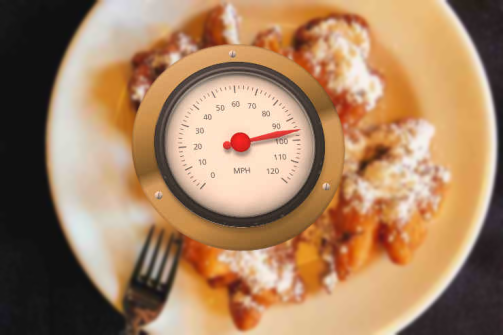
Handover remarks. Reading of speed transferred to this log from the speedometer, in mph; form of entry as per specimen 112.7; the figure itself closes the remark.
96
